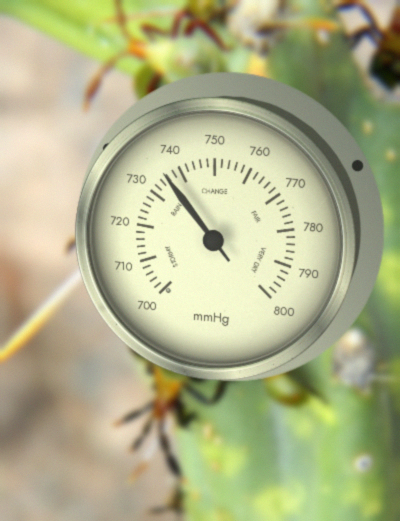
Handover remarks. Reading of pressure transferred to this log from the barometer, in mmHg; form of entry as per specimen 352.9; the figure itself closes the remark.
736
